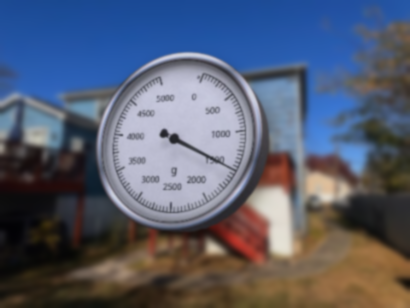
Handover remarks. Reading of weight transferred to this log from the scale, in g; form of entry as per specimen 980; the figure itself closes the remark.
1500
